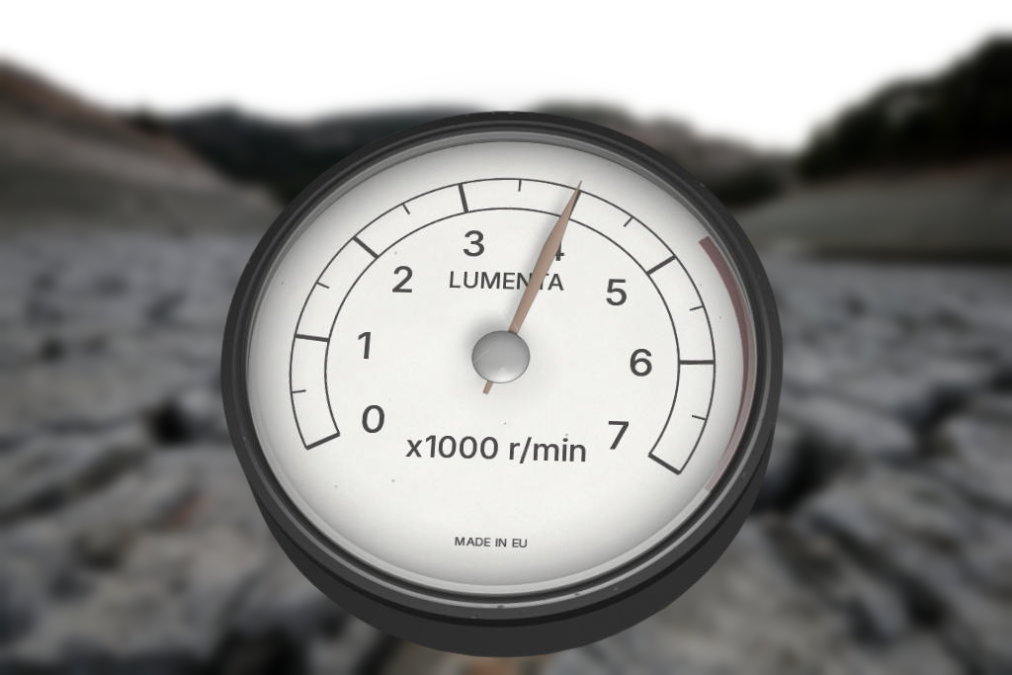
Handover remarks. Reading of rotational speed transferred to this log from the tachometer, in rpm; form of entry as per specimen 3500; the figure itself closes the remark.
4000
